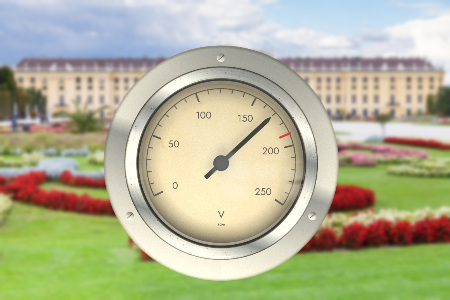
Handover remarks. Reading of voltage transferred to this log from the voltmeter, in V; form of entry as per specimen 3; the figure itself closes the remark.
170
